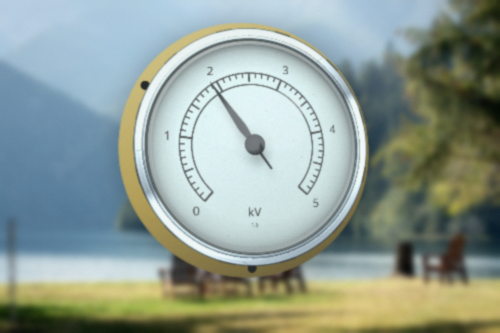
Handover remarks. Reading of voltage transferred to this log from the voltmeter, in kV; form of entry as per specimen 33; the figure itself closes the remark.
1.9
